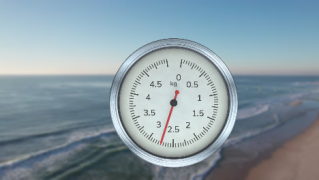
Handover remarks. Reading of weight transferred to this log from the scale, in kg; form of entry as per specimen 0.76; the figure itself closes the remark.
2.75
